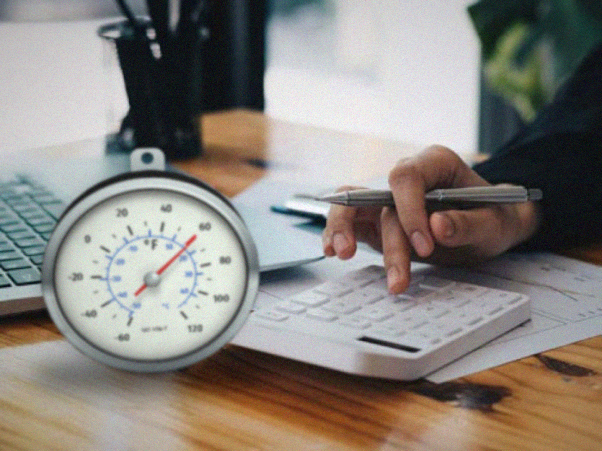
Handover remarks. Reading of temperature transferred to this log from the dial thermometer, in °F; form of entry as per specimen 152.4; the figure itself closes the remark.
60
